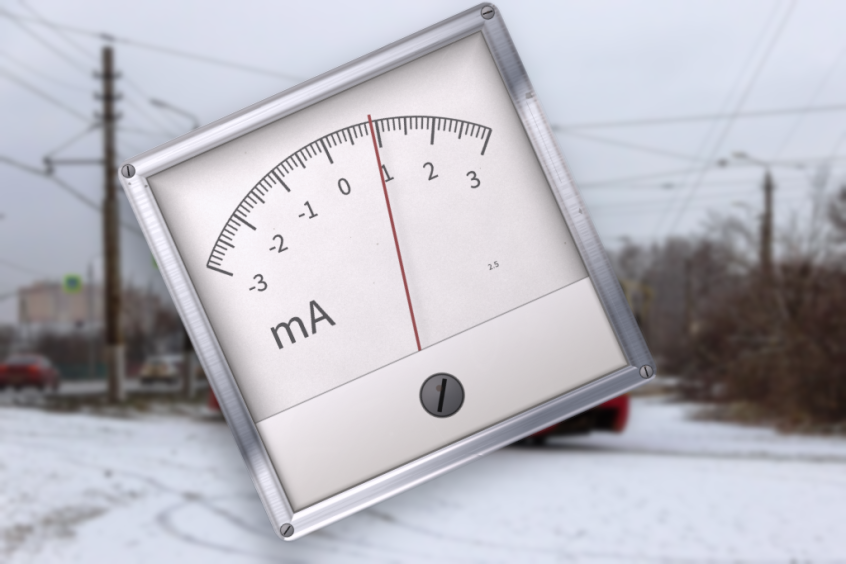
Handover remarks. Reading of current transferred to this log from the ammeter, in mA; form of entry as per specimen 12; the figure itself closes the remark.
0.9
